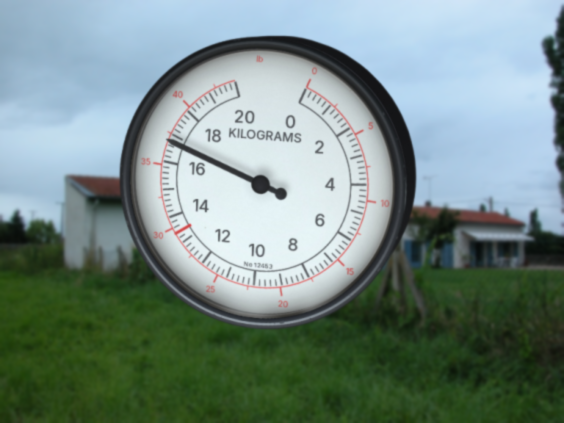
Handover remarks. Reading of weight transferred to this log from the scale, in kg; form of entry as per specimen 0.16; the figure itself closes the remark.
16.8
